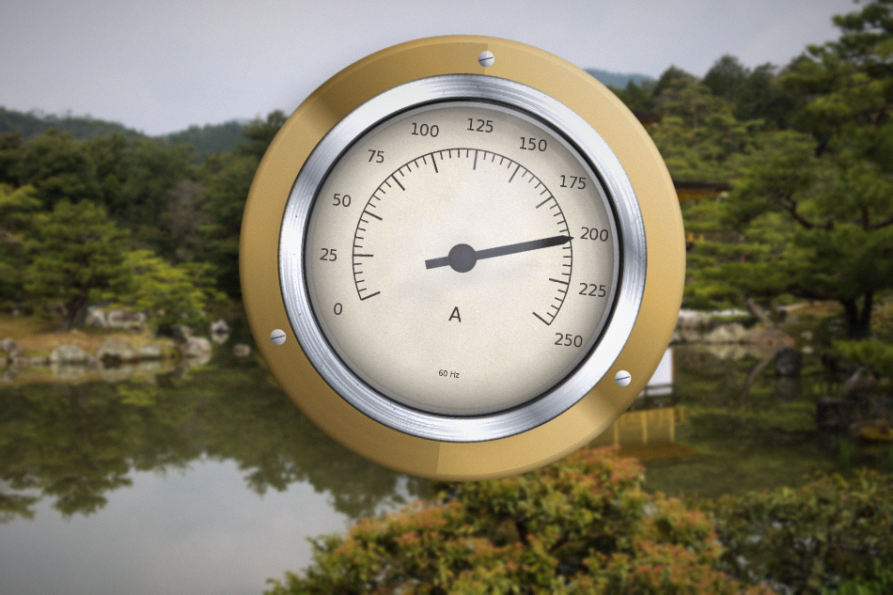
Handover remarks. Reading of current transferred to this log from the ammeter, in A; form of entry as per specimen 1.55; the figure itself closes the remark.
200
